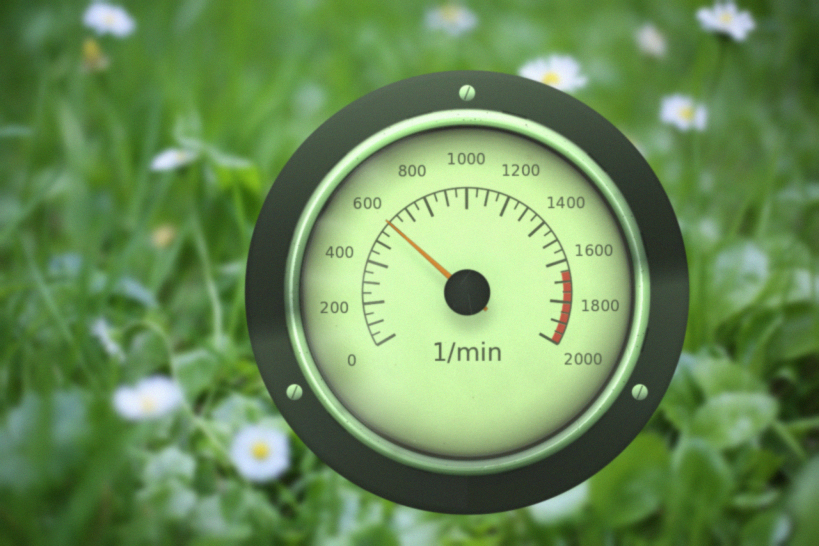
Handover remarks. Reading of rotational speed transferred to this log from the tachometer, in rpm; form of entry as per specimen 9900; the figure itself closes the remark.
600
